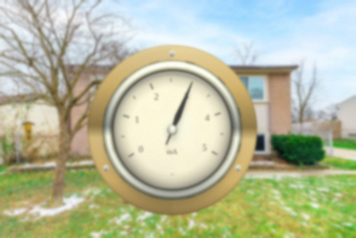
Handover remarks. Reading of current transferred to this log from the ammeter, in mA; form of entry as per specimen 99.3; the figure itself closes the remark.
3
